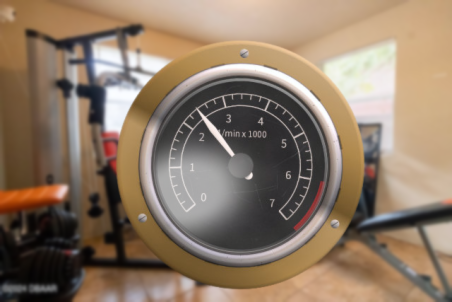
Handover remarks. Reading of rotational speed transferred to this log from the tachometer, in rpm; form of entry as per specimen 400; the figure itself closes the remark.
2400
